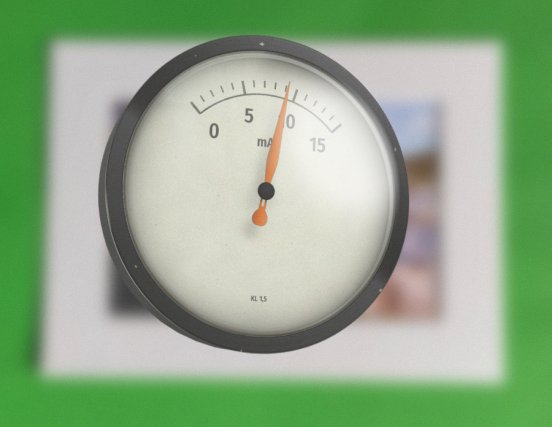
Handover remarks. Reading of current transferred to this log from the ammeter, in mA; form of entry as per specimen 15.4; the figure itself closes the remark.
9
